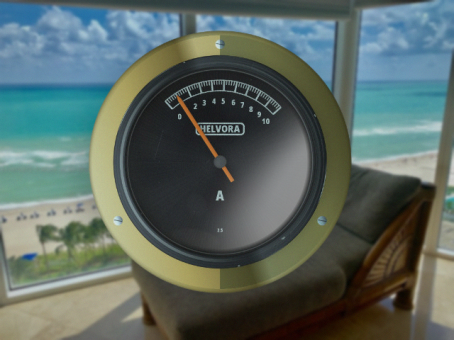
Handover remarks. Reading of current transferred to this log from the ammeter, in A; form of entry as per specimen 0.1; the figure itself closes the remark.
1
